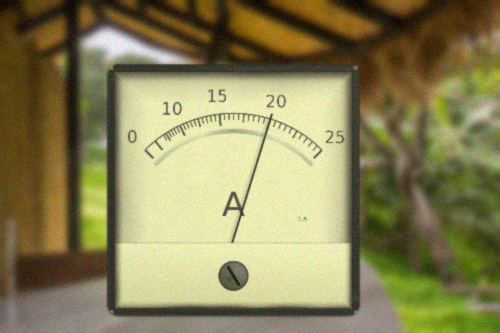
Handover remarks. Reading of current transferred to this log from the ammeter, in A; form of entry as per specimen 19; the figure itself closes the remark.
20
